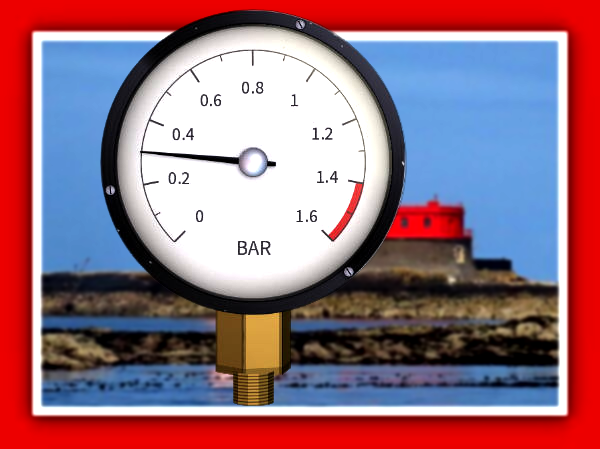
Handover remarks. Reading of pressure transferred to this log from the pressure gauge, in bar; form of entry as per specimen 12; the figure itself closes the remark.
0.3
